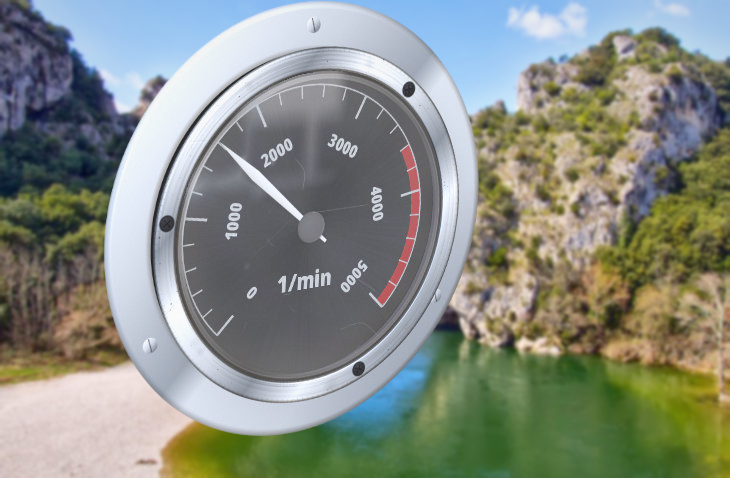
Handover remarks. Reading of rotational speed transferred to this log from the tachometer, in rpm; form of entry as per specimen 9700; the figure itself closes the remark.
1600
